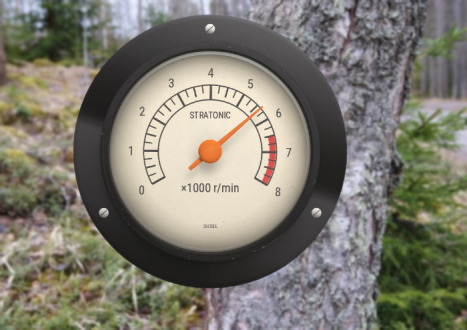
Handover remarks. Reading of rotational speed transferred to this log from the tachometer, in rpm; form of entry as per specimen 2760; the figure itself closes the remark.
5625
